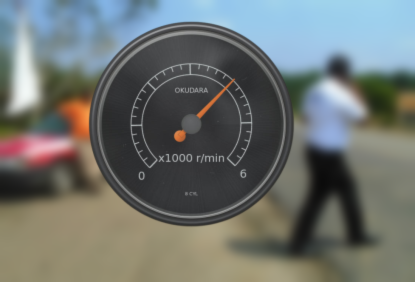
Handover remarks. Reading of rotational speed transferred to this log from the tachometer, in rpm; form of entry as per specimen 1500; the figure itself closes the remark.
4000
